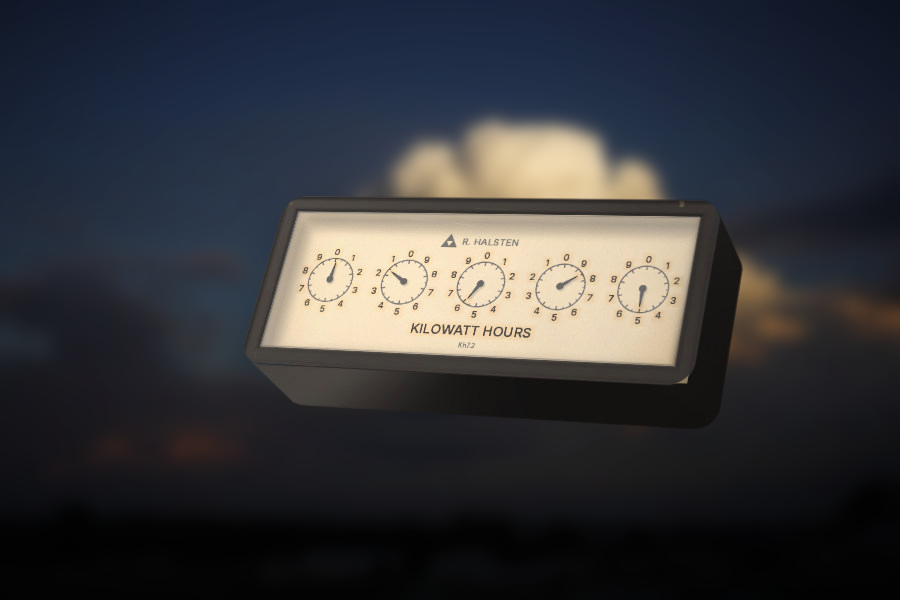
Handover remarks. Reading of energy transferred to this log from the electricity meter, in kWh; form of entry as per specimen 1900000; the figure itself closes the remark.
1585
